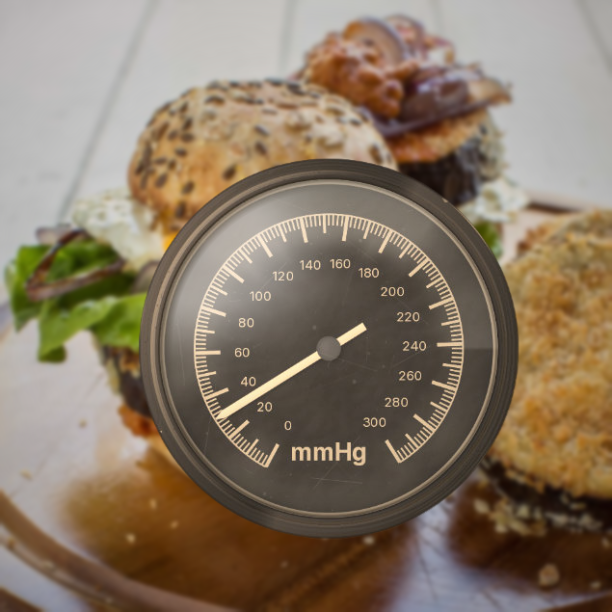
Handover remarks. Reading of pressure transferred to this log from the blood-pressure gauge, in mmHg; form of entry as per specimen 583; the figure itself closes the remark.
30
